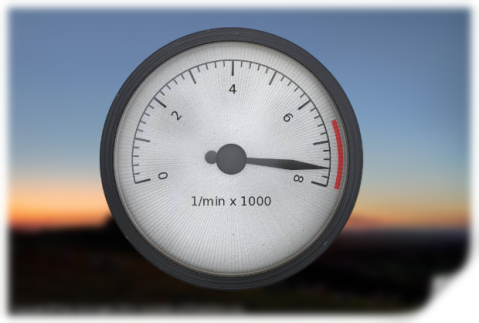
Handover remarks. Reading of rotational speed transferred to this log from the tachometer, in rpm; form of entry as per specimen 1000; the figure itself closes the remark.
7600
